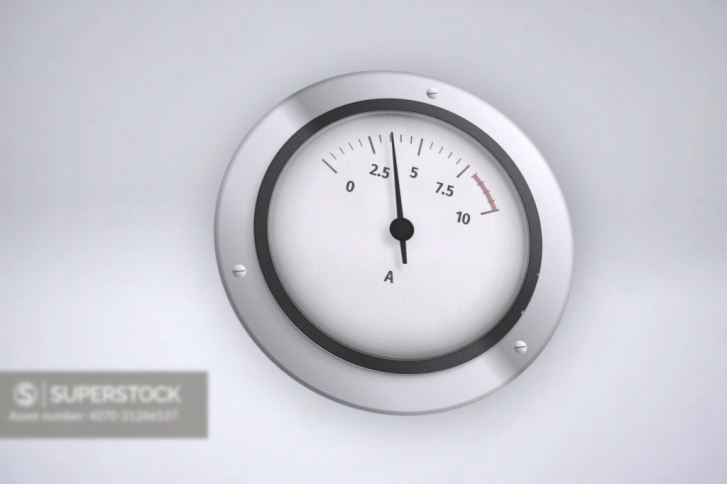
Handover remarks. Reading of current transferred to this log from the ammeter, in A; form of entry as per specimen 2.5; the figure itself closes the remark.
3.5
